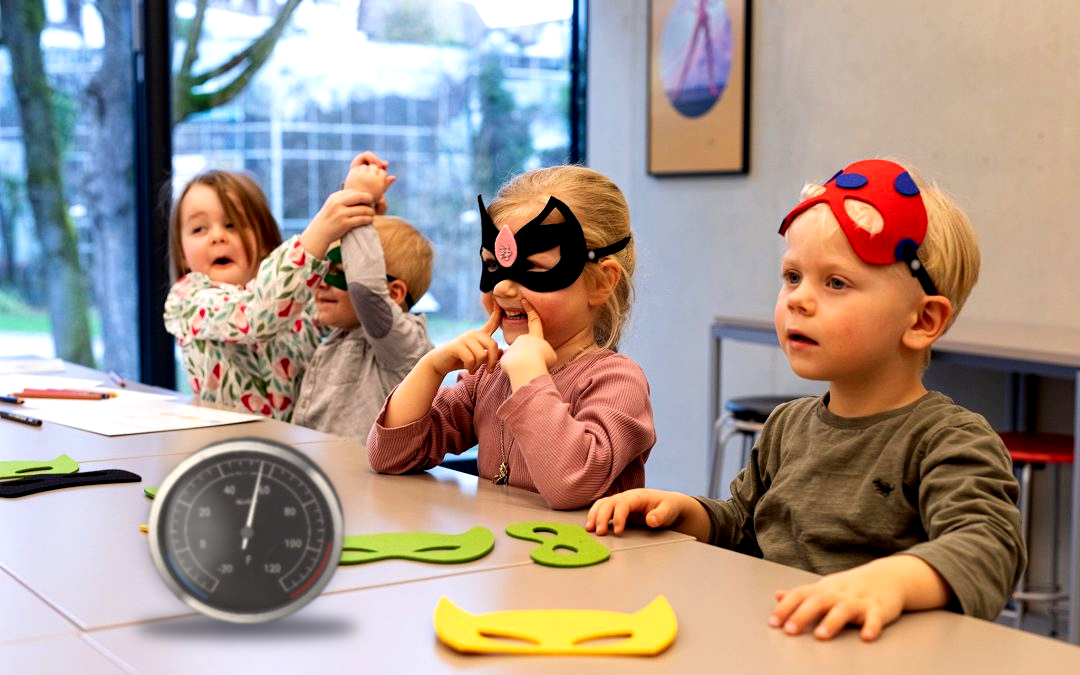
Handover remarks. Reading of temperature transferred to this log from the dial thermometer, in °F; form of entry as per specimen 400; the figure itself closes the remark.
56
